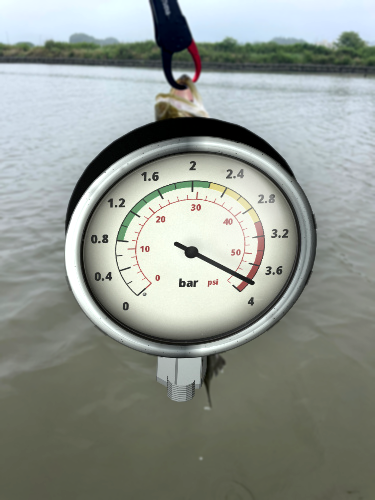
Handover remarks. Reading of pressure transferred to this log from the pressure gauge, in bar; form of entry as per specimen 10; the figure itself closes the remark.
3.8
